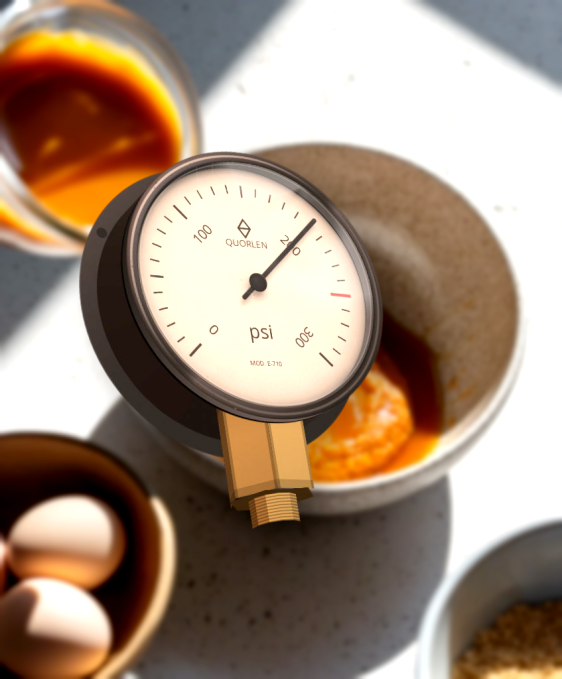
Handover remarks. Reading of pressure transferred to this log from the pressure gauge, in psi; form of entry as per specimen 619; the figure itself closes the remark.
200
